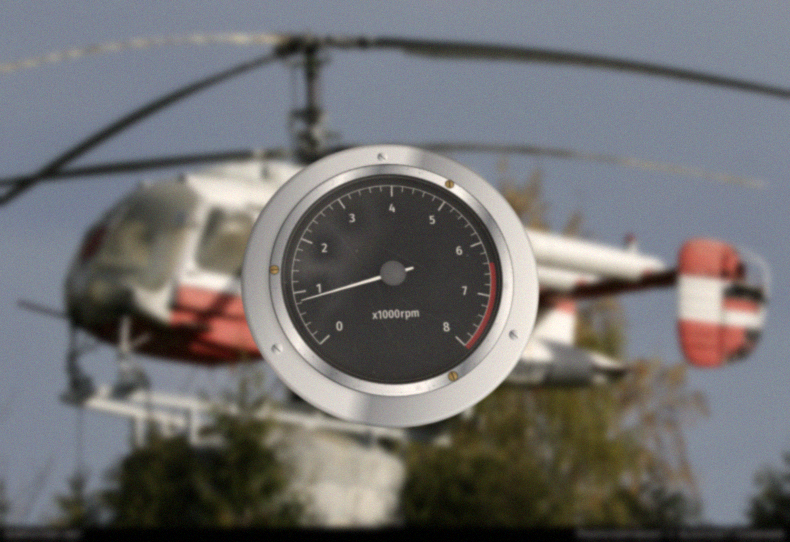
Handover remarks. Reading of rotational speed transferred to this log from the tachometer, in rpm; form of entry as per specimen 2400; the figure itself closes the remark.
800
